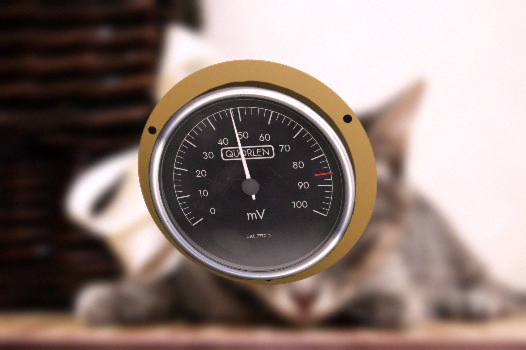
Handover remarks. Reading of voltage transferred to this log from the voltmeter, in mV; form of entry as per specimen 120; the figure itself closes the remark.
48
